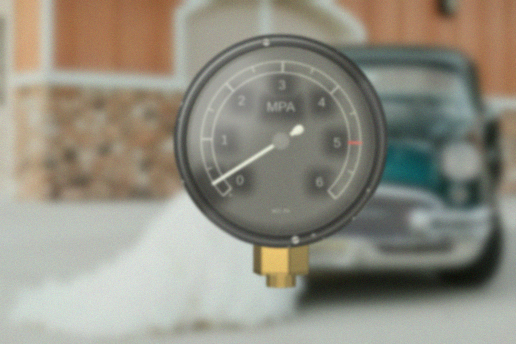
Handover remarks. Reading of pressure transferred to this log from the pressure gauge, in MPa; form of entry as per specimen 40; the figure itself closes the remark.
0.25
